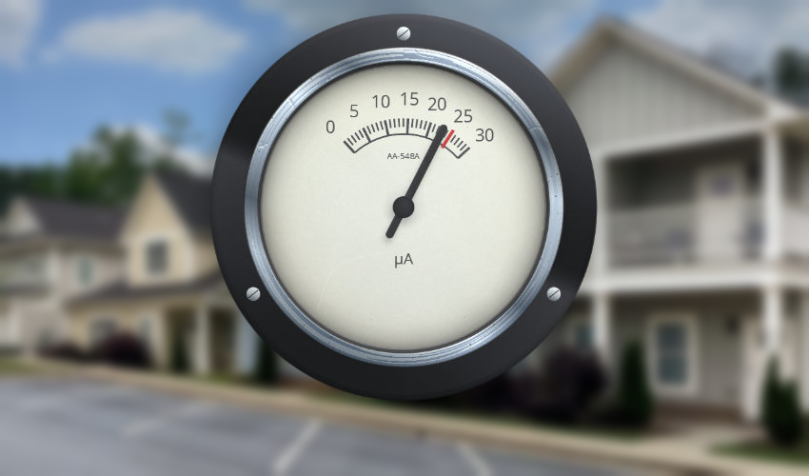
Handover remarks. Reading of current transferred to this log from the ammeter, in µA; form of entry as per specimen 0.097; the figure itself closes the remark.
23
